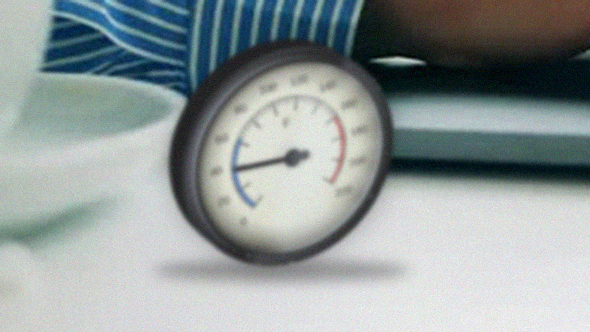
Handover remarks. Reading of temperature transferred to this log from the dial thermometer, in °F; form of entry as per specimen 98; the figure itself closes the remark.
40
